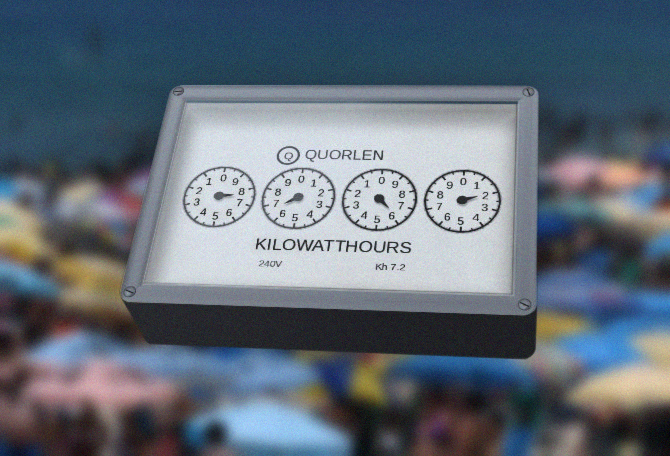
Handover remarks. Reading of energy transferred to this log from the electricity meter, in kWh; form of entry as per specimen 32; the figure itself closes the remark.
7662
